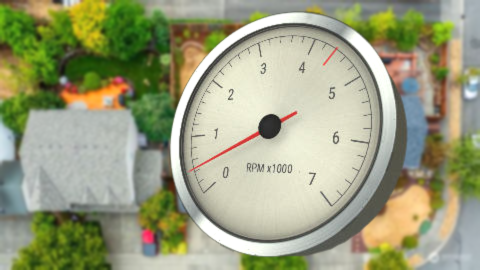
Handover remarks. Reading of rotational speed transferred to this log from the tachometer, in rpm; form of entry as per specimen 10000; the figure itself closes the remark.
400
